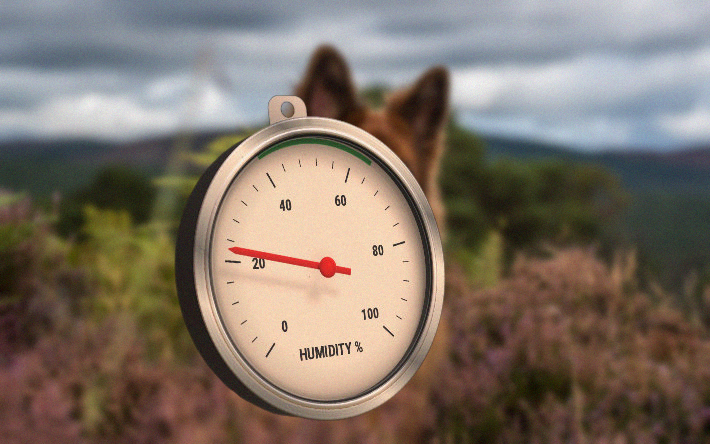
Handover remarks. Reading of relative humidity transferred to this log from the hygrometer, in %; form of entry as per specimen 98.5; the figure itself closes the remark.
22
